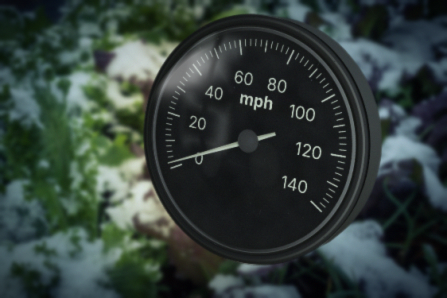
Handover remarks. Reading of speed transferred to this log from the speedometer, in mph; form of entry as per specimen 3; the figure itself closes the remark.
2
